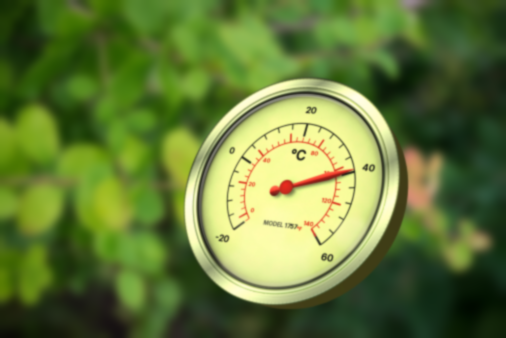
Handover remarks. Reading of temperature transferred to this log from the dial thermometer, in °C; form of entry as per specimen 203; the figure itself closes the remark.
40
